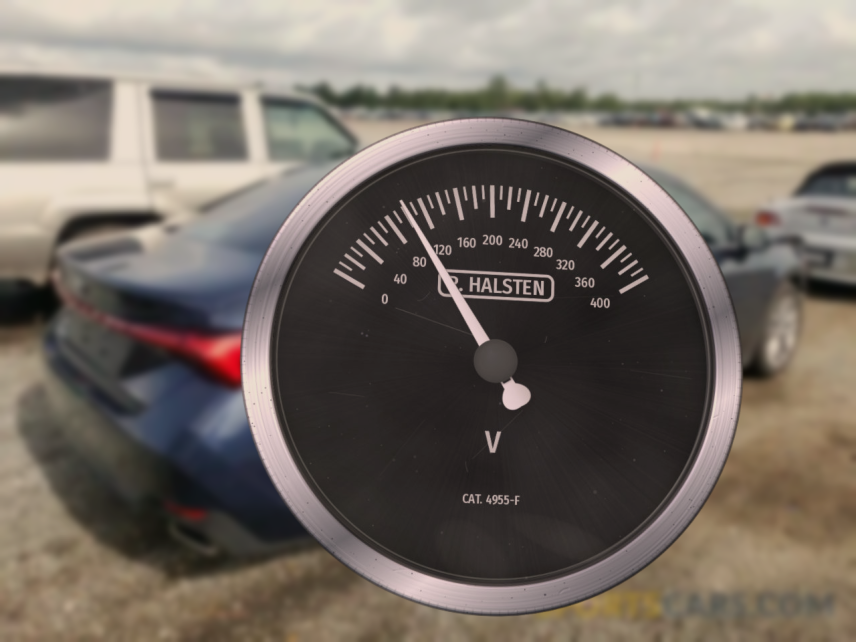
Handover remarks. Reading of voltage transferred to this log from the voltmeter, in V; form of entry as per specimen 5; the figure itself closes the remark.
100
